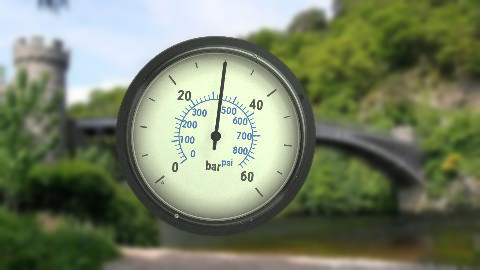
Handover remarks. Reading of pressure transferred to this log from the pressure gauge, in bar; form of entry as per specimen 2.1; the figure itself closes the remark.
30
